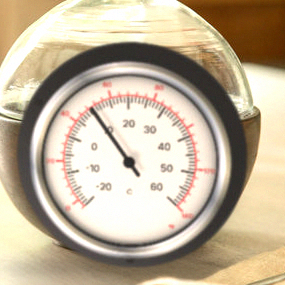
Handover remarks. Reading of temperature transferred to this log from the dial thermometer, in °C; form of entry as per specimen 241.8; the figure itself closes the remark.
10
